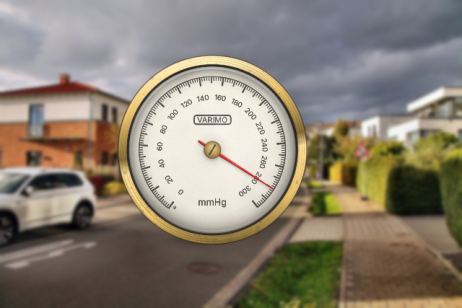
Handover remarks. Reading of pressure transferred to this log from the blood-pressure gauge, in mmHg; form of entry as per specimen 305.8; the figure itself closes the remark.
280
